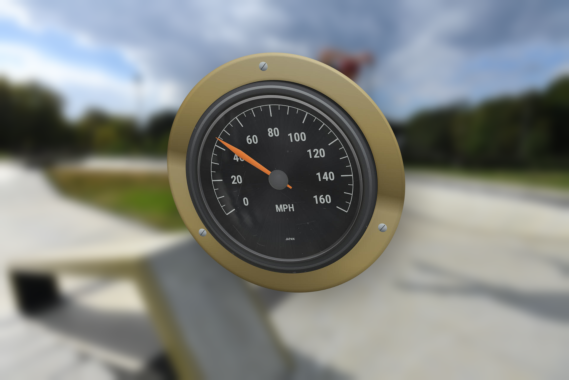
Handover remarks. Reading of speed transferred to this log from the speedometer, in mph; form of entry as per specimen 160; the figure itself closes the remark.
45
